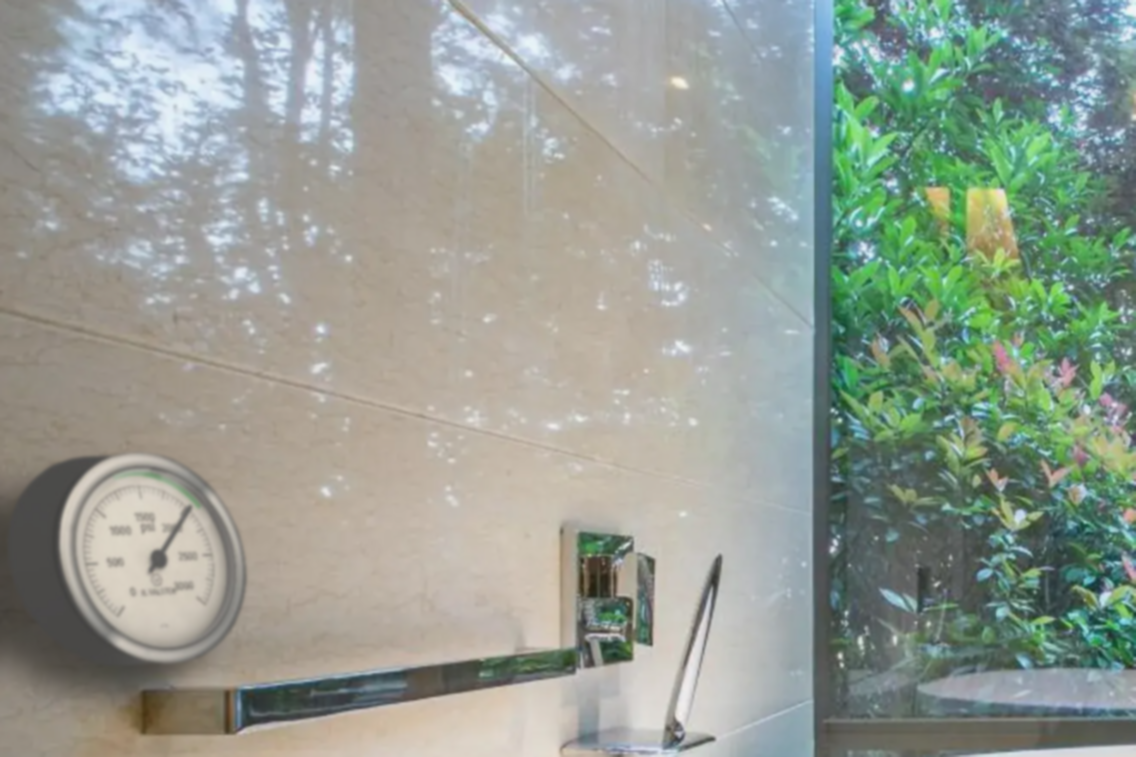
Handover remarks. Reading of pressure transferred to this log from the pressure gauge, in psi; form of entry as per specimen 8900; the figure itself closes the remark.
2000
